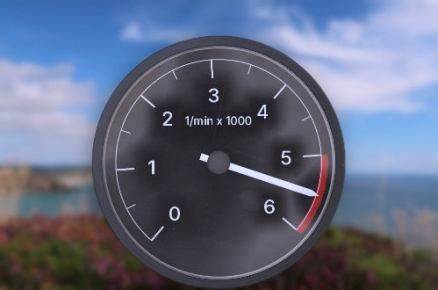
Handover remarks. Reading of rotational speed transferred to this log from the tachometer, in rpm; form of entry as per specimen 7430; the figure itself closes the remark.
5500
